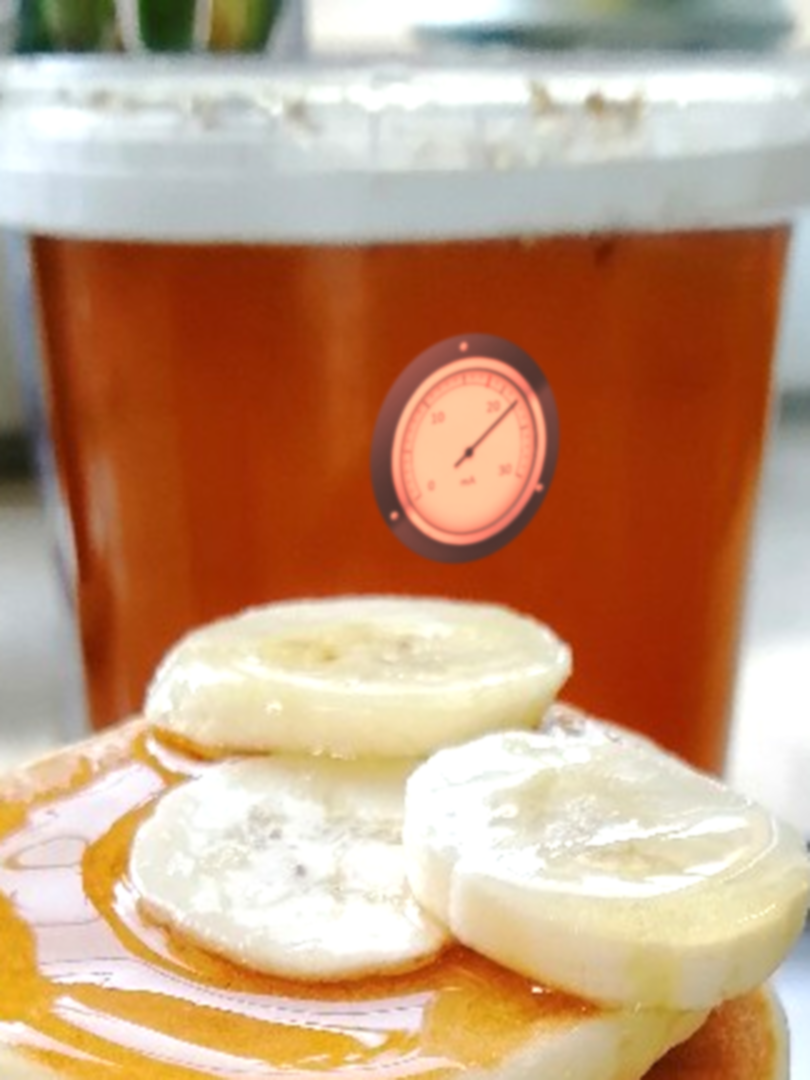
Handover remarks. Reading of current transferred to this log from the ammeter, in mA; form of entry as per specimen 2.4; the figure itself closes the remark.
22
